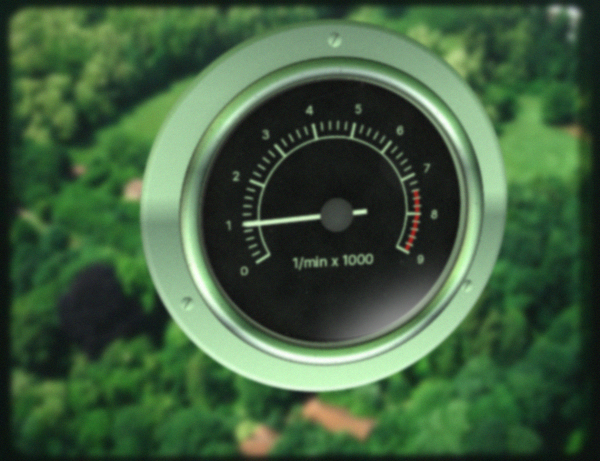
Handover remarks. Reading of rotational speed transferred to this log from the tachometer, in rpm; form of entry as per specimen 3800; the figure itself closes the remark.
1000
